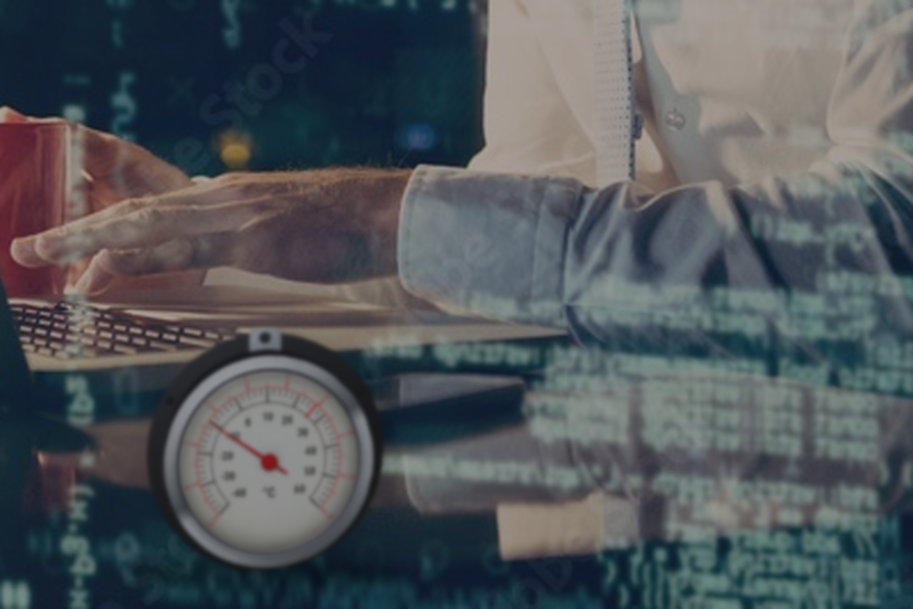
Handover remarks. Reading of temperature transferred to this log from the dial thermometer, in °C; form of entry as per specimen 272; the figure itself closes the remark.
-10
